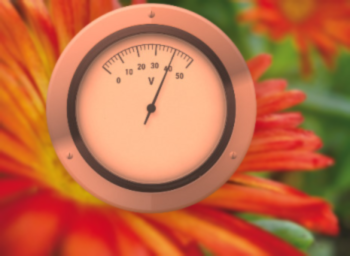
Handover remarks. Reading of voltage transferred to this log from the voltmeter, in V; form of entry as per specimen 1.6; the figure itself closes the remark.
40
